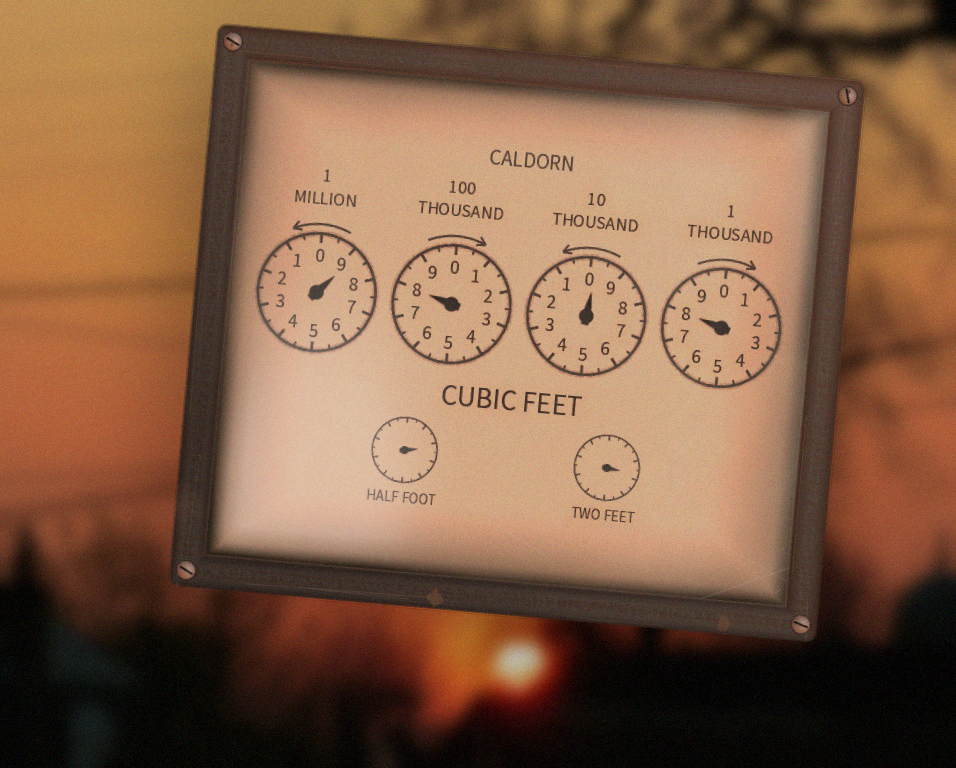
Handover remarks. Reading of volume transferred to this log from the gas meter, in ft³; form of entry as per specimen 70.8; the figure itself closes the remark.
879800
